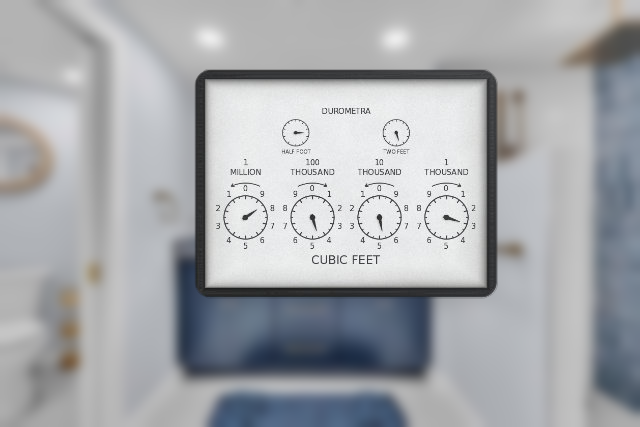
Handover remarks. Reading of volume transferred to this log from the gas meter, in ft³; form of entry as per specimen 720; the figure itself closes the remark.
845300
